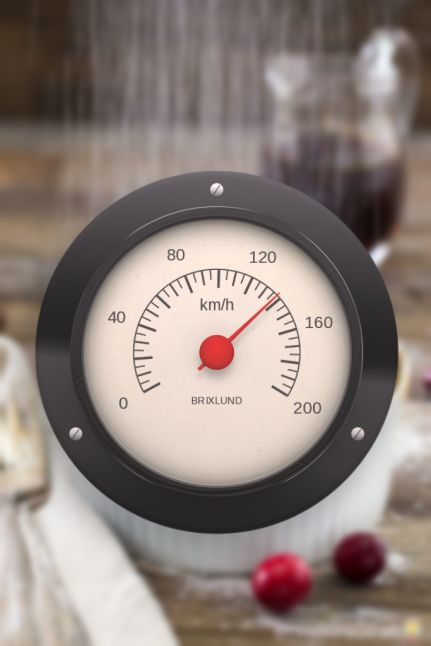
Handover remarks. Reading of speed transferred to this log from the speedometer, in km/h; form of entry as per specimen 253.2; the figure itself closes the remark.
137.5
